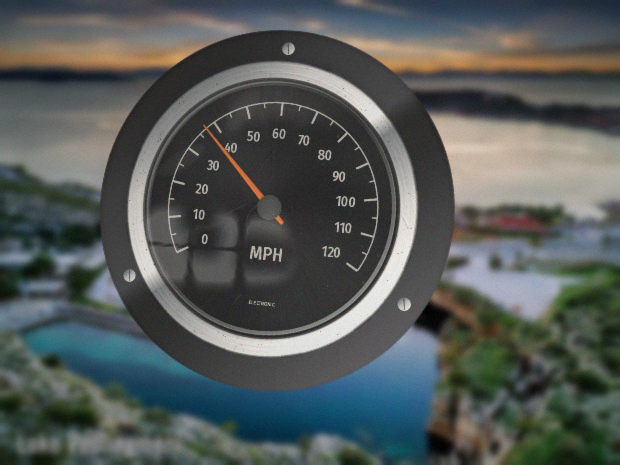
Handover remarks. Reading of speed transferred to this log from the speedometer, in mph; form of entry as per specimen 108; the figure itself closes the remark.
37.5
